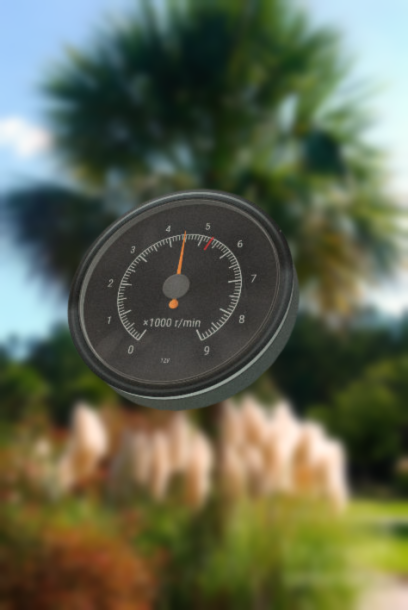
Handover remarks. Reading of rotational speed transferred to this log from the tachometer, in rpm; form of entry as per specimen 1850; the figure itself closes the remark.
4500
